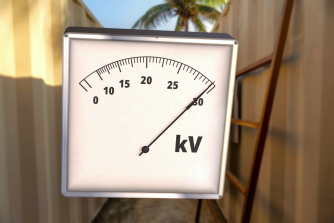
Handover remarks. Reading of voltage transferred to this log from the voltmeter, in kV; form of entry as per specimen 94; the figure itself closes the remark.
29.5
